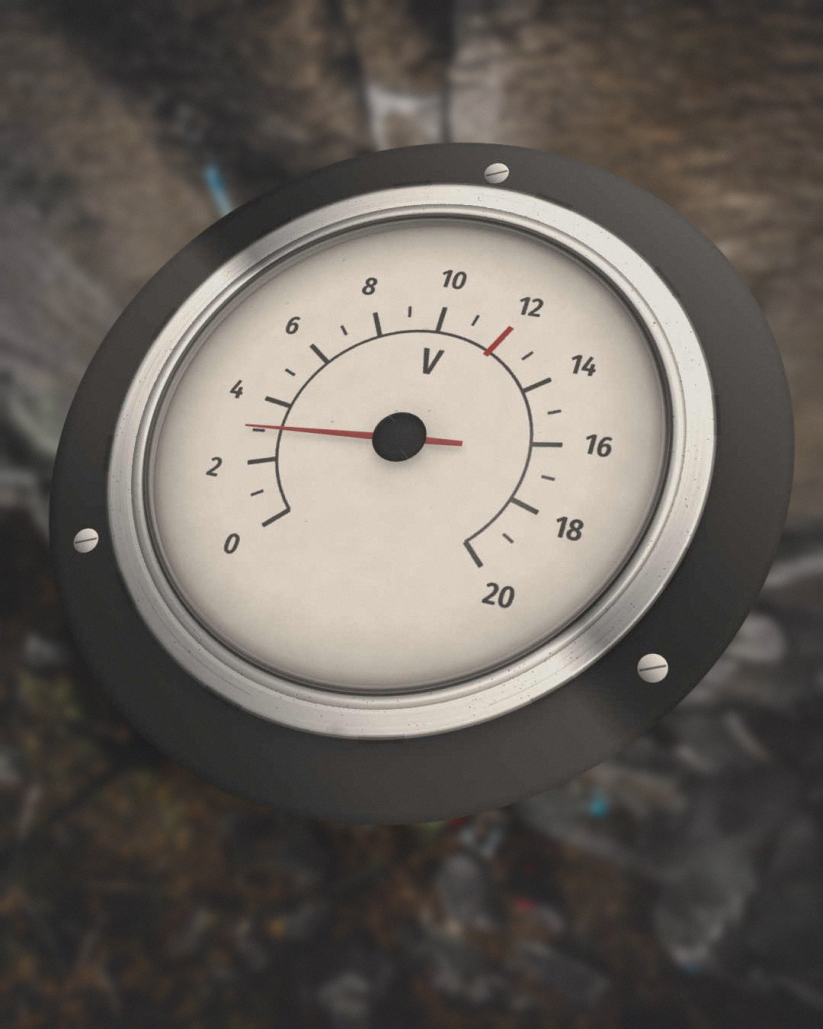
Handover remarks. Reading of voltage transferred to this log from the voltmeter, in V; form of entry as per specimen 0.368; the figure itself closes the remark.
3
